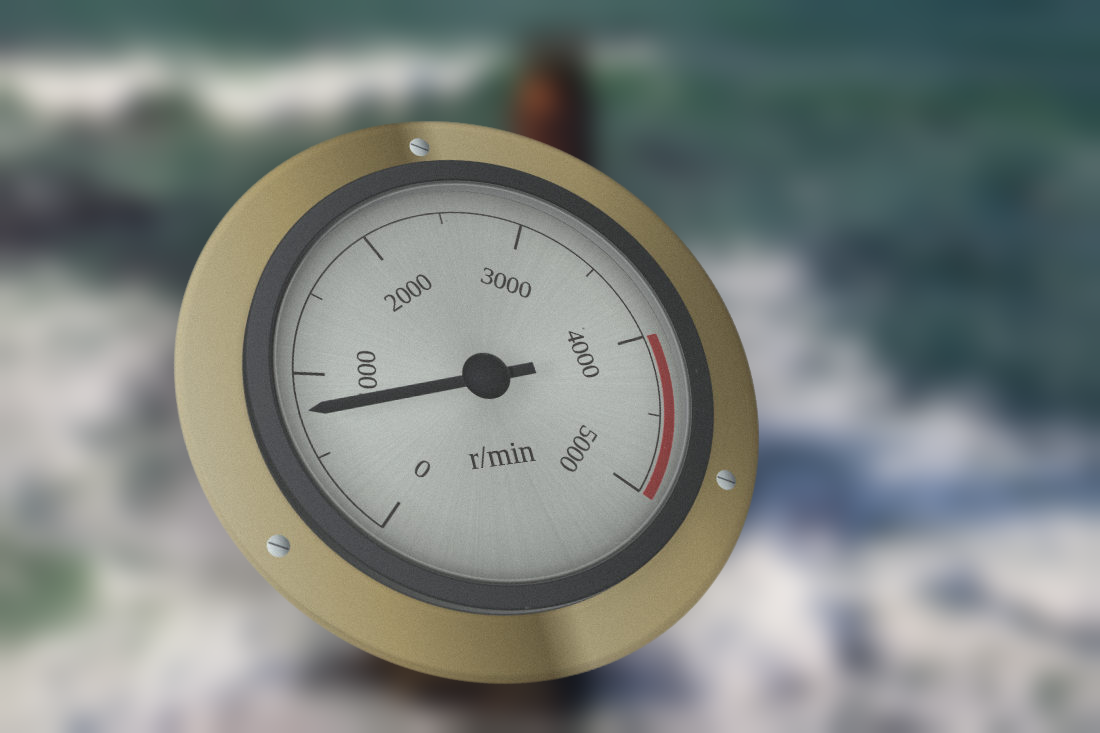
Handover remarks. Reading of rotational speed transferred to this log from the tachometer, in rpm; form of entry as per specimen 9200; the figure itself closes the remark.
750
